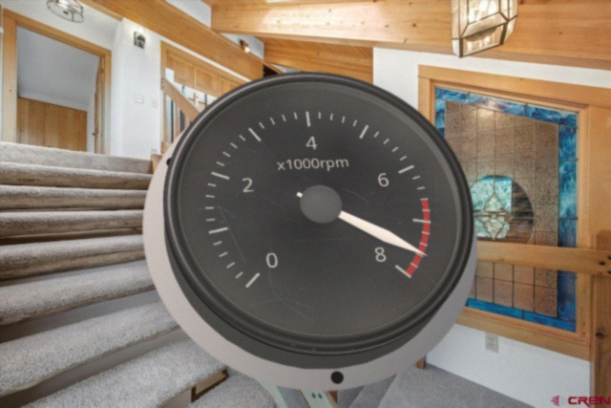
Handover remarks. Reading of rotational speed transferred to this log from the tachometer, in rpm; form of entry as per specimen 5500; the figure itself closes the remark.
7600
